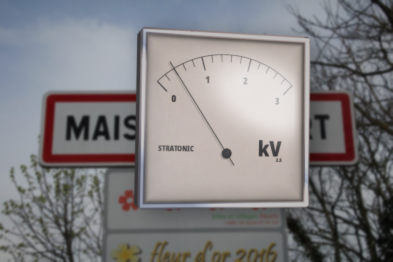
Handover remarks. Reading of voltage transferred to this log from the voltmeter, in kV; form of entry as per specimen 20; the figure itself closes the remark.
0.4
